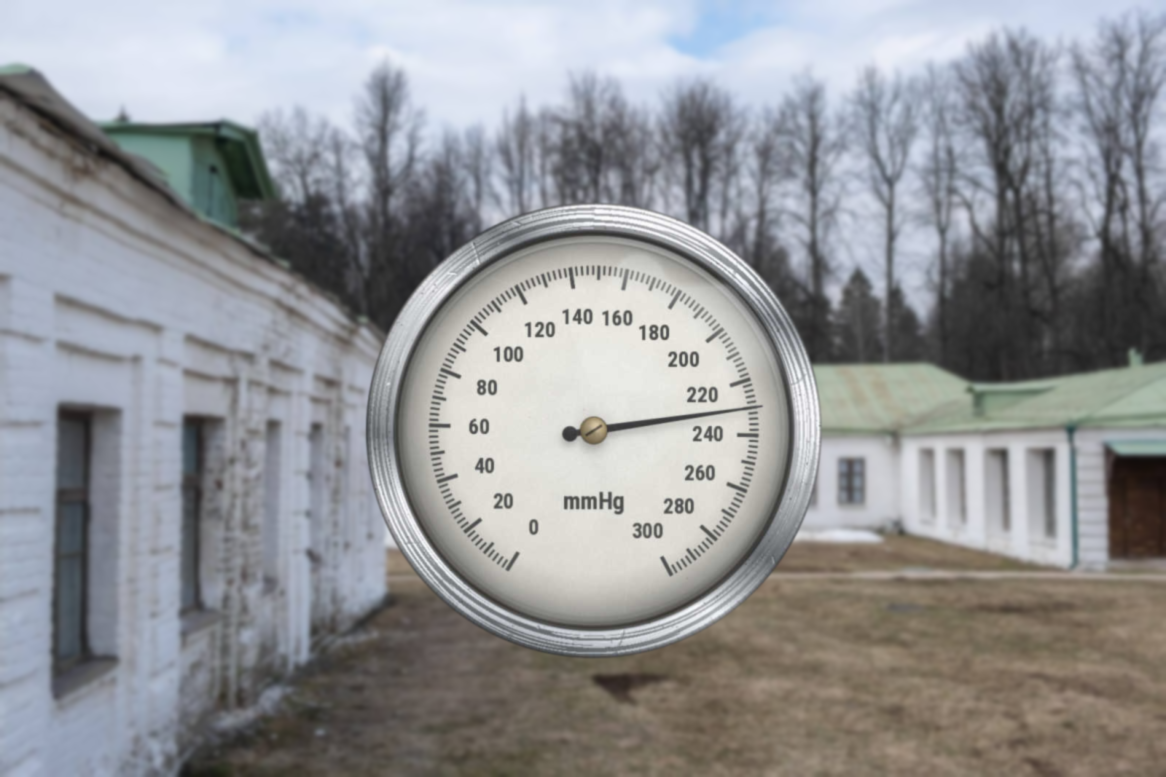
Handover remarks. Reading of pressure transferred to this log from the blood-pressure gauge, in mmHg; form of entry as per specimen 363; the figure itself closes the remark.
230
